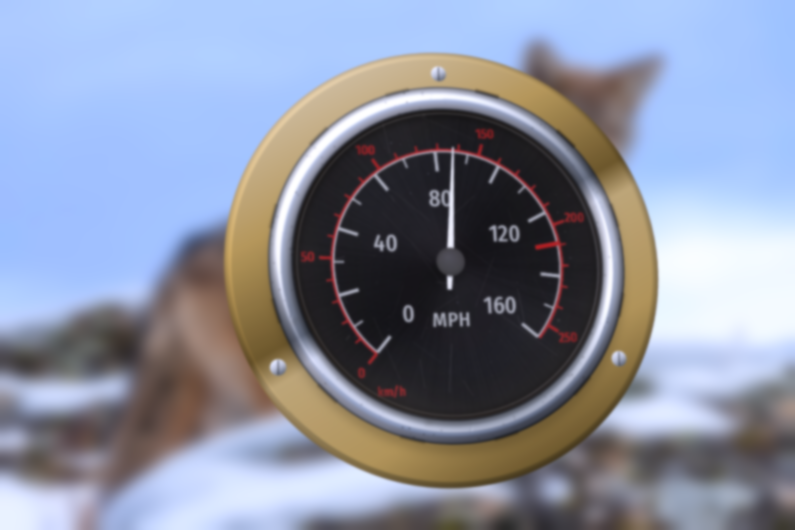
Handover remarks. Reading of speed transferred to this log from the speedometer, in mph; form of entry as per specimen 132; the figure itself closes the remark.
85
